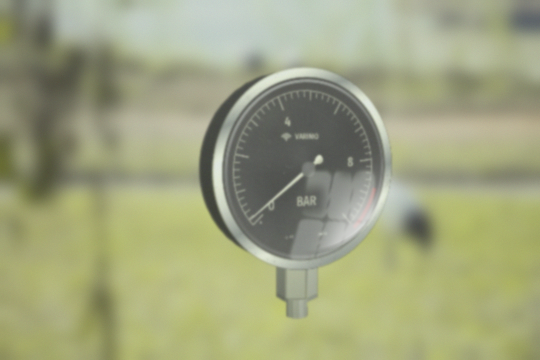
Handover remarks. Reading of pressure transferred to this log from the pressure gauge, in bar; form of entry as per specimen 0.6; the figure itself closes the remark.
0.2
